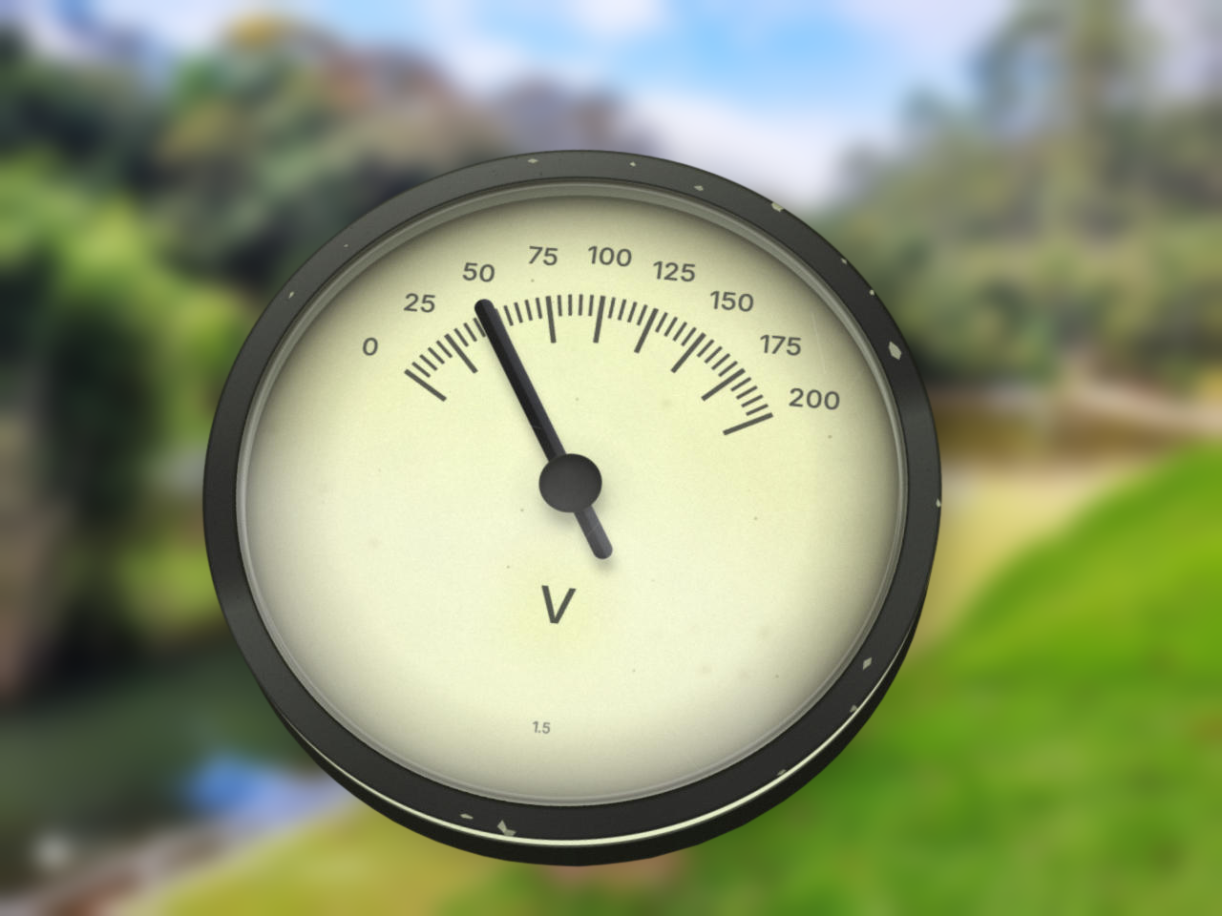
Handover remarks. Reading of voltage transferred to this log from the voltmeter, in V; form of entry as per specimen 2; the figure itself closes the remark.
45
